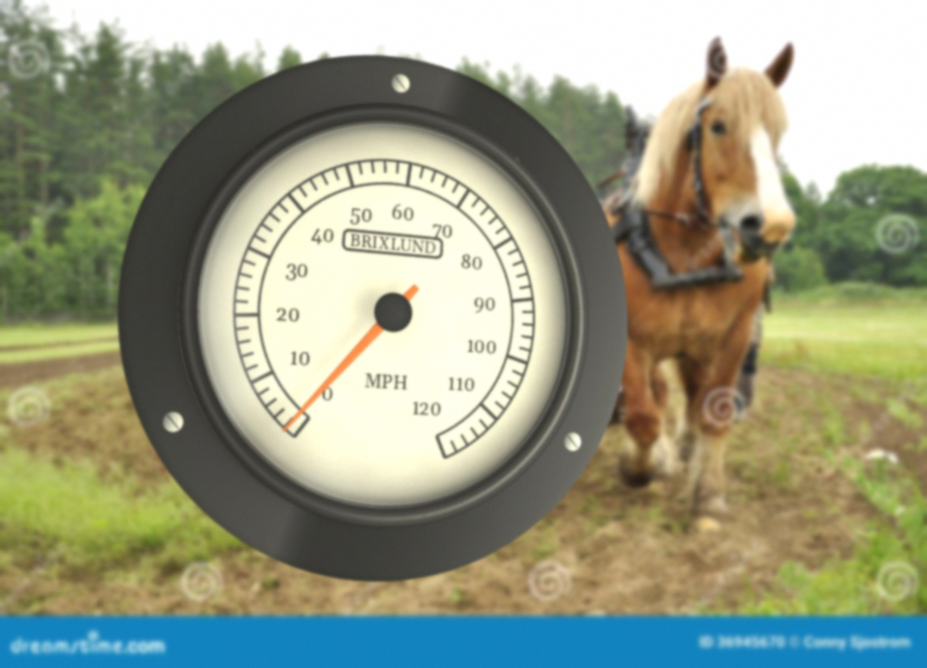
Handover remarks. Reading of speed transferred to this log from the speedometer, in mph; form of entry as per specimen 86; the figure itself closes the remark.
2
